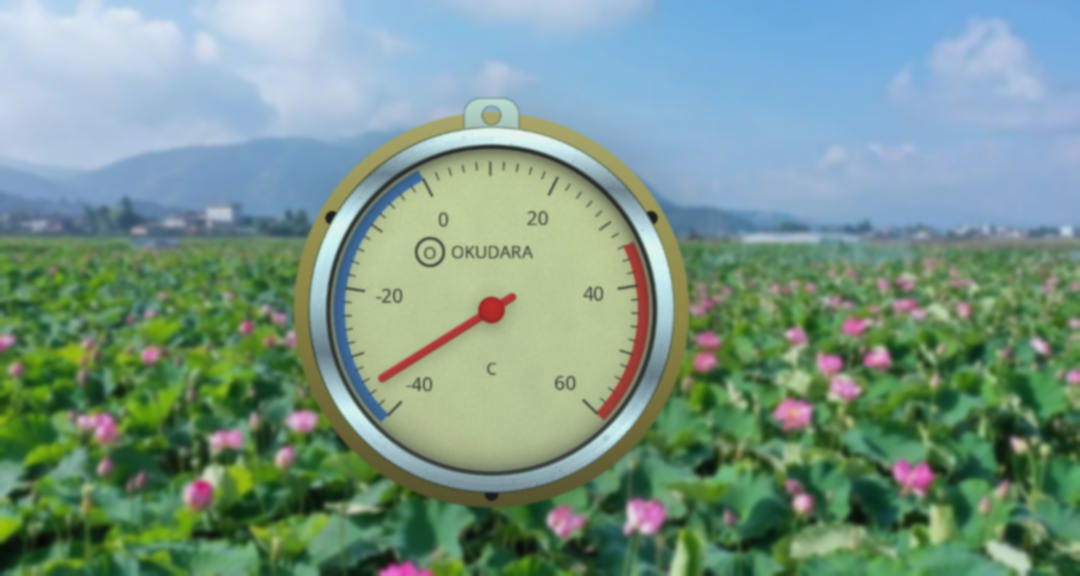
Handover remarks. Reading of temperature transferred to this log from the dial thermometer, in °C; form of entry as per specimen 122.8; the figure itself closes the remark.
-35
